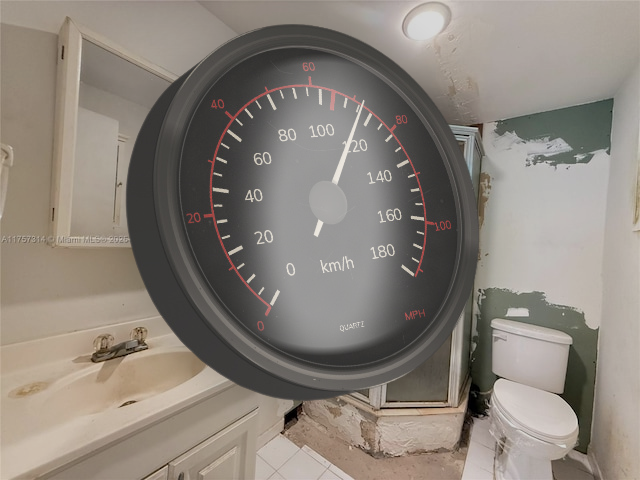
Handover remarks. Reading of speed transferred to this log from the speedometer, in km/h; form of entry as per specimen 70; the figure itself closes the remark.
115
